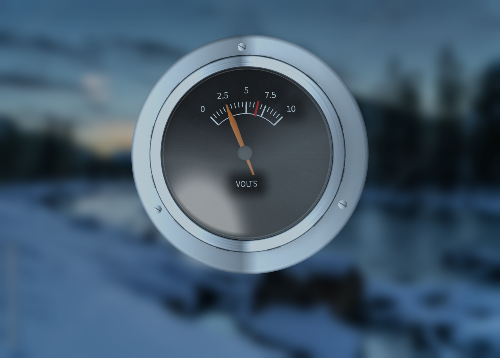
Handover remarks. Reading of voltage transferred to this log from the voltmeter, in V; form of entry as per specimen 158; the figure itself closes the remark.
2.5
